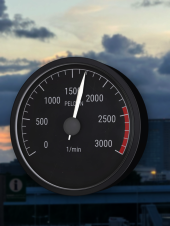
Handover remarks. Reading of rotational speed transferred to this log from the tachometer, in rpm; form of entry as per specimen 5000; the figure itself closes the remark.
1700
